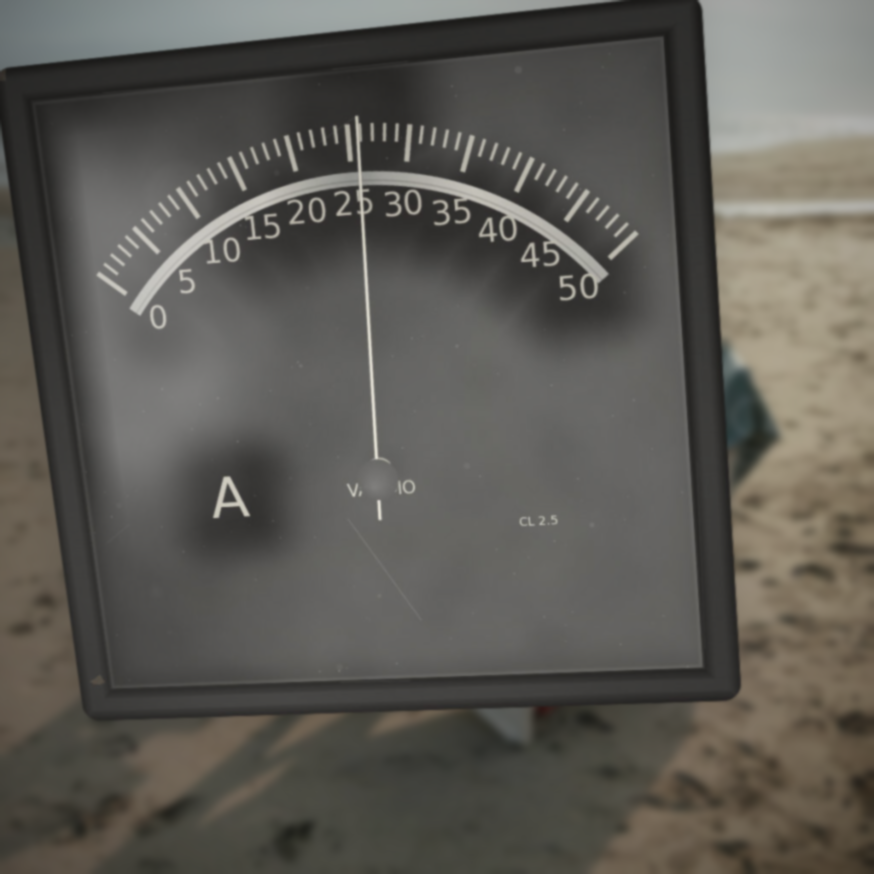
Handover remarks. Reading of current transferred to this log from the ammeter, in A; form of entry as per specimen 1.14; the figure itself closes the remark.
26
